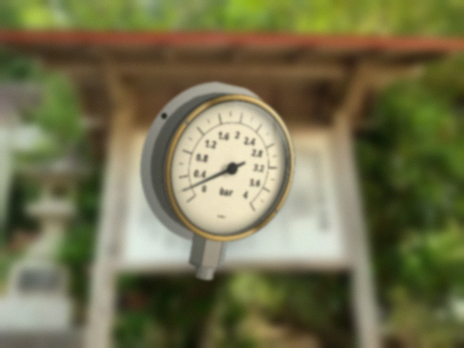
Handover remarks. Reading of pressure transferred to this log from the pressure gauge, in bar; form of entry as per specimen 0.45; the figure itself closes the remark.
0.2
